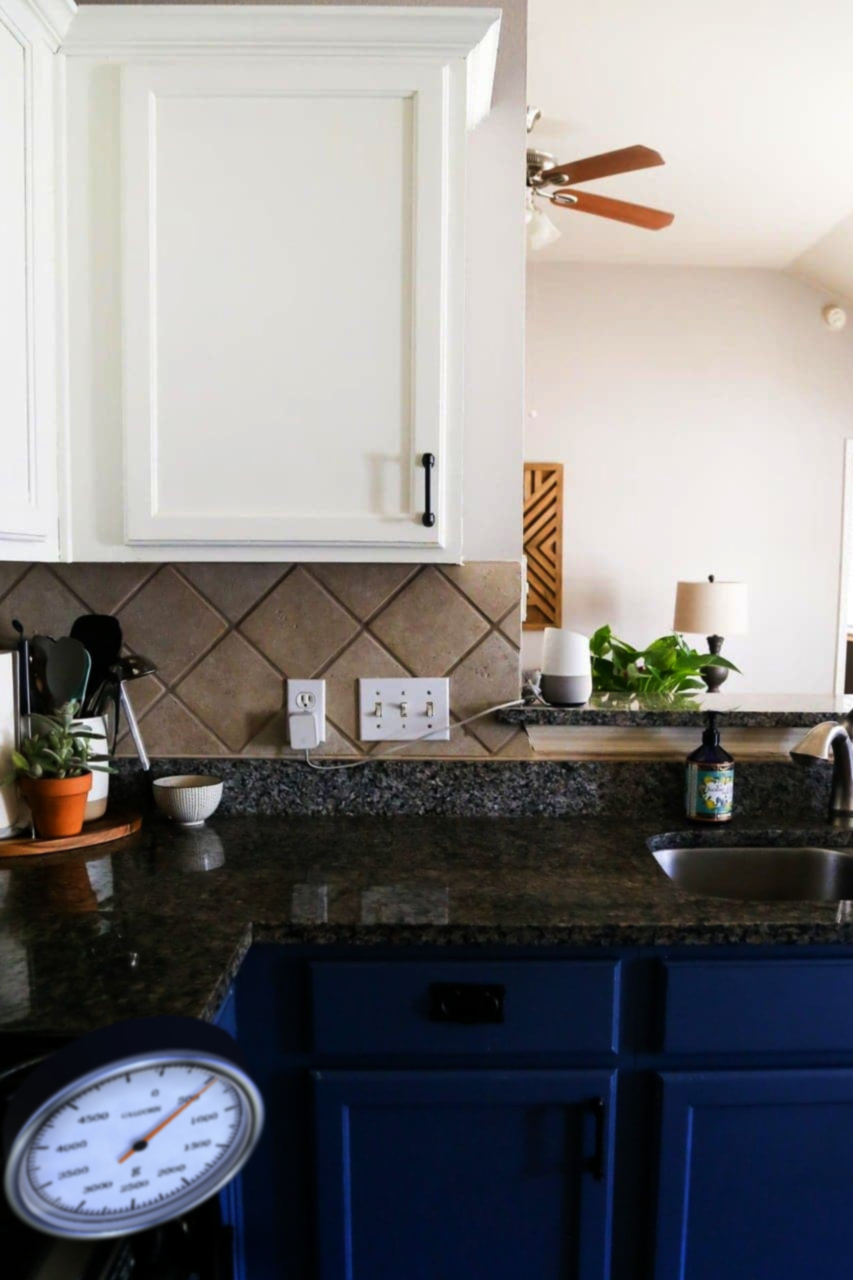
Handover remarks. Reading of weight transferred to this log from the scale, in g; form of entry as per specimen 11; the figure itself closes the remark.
500
